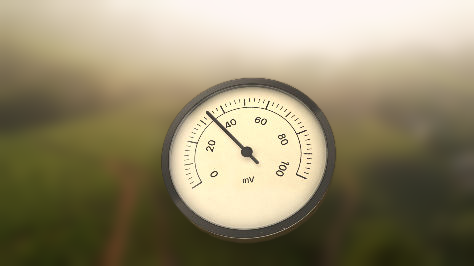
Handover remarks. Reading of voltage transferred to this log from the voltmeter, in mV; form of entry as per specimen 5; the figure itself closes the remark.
34
